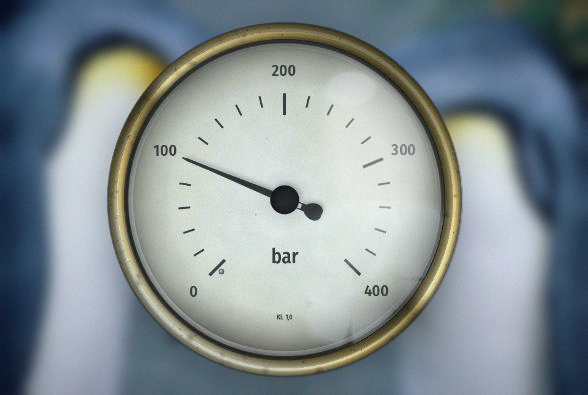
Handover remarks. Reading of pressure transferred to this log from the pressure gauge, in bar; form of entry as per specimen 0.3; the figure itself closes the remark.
100
